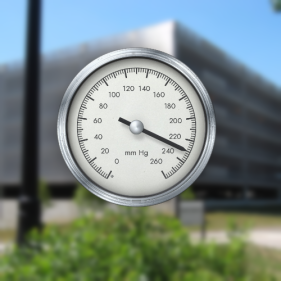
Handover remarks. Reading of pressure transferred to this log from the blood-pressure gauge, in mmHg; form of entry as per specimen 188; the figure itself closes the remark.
230
